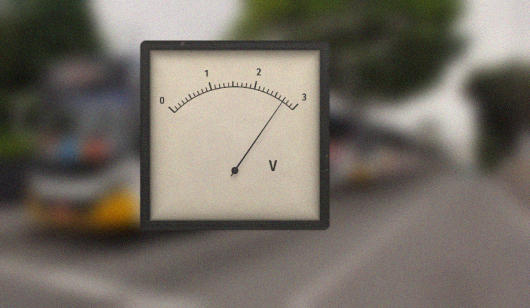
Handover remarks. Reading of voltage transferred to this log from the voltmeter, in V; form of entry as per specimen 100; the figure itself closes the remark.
2.7
